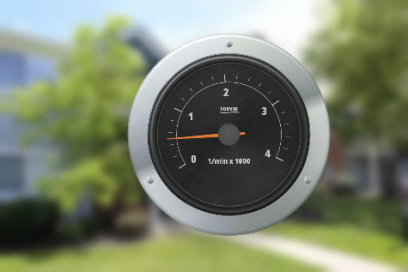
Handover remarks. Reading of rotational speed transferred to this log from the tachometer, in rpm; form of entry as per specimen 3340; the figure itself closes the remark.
500
